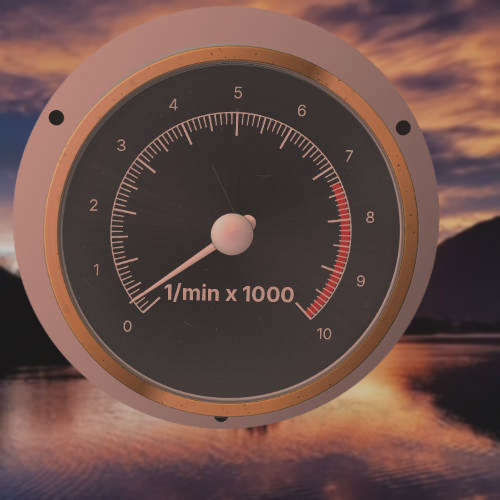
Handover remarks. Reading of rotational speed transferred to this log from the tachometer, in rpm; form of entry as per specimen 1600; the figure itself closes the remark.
300
